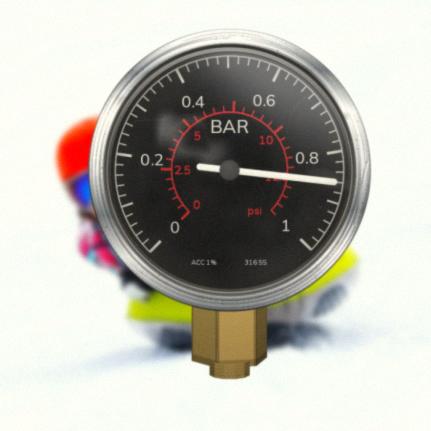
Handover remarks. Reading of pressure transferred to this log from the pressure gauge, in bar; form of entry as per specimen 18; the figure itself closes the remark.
0.86
